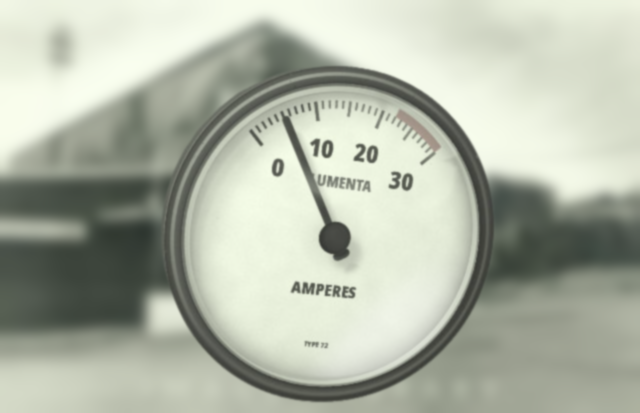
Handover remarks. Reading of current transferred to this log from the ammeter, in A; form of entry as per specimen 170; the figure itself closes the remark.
5
